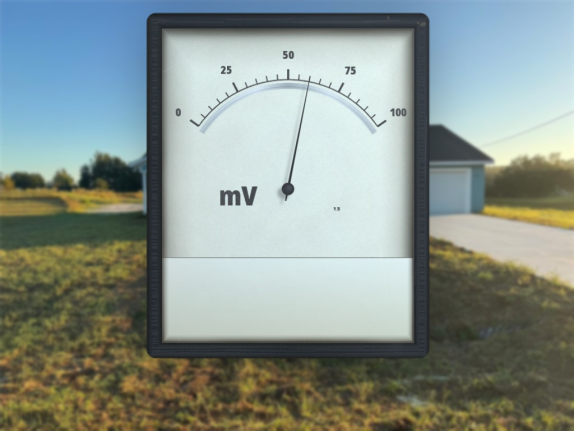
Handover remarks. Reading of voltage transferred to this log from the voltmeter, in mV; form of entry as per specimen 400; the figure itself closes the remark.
60
